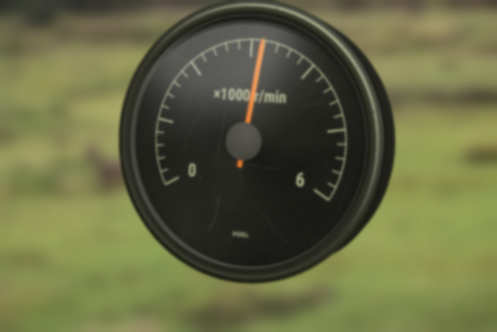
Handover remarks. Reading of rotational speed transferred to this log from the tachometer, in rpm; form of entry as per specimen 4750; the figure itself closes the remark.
3200
